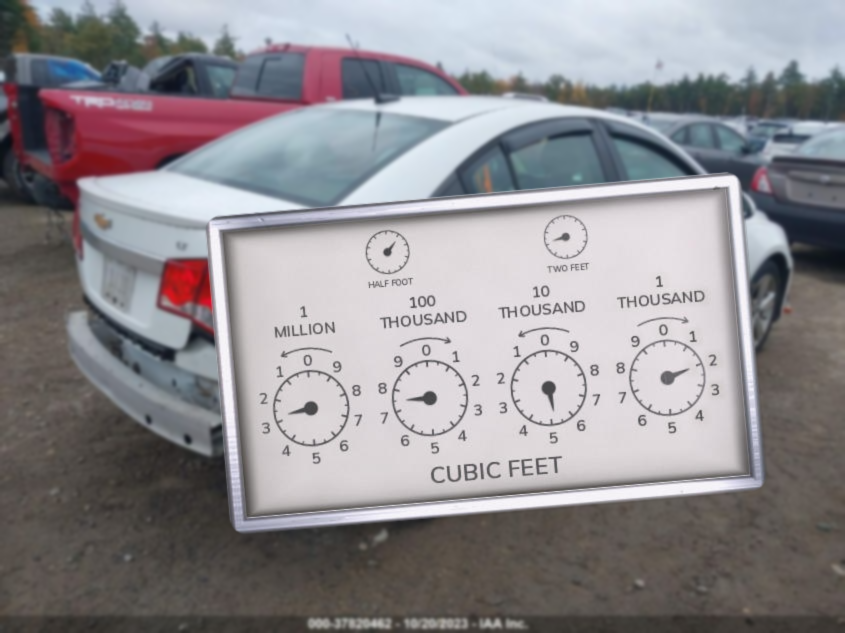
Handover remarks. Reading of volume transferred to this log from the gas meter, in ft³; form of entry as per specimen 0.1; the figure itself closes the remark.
275200
